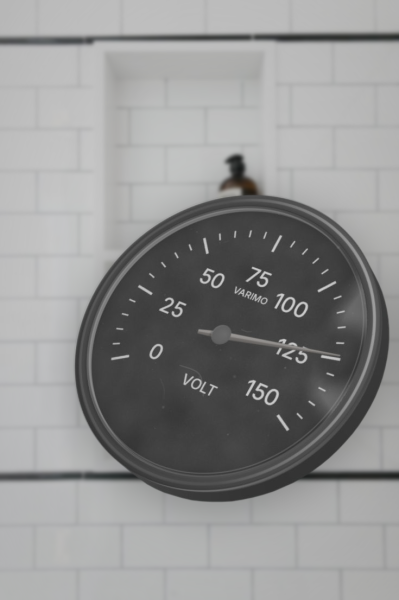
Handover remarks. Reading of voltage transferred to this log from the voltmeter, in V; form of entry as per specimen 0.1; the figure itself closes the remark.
125
